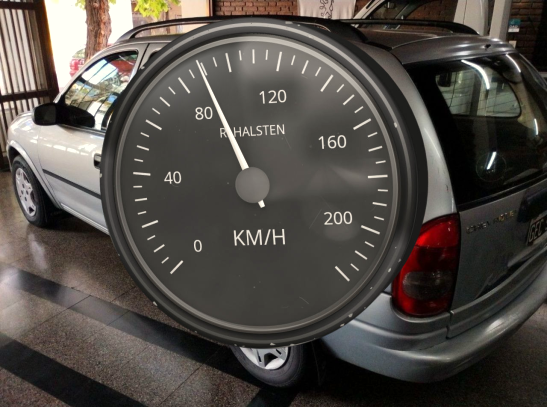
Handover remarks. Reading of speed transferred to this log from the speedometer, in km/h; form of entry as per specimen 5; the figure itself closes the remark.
90
